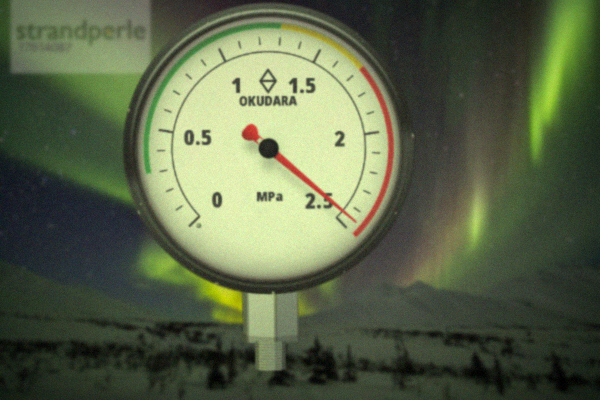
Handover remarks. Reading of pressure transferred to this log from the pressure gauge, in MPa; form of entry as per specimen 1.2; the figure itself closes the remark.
2.45
